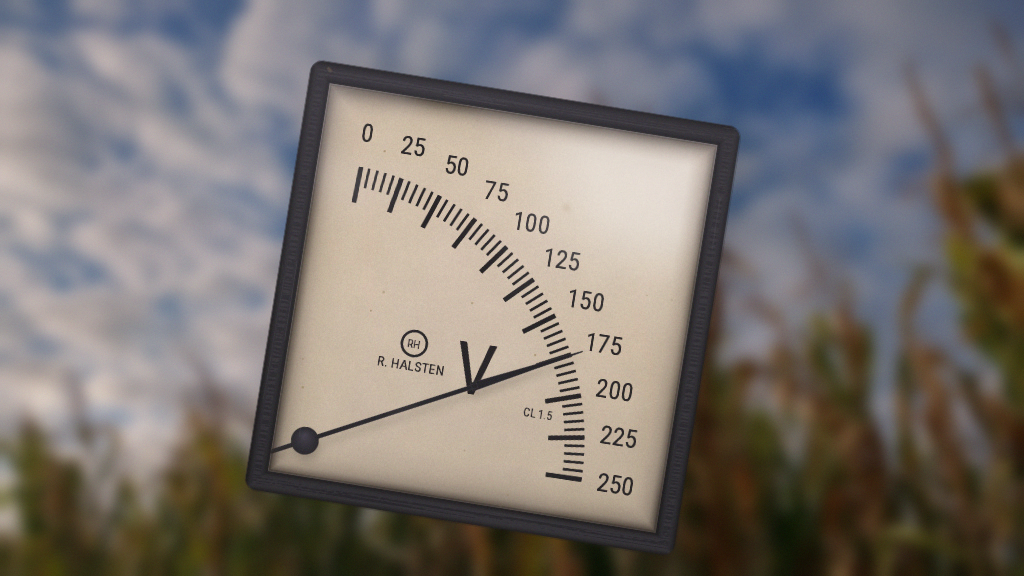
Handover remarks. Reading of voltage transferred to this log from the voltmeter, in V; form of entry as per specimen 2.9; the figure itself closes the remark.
175
